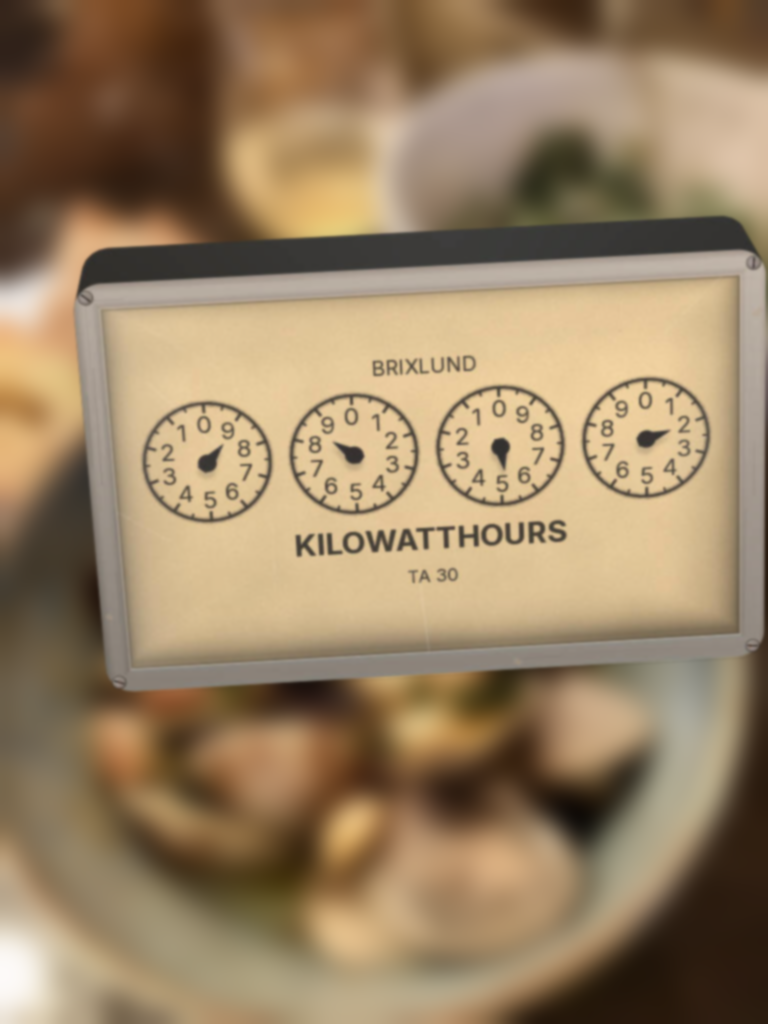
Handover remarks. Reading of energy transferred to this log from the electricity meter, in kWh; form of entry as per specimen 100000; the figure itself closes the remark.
8852
